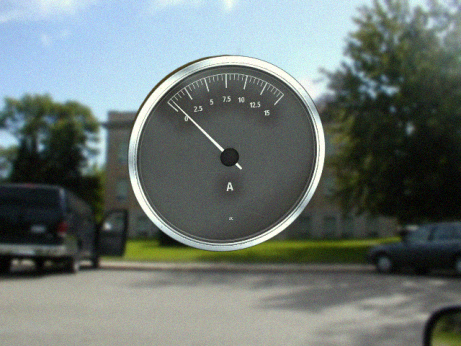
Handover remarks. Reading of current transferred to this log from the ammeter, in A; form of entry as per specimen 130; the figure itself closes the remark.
0.5
